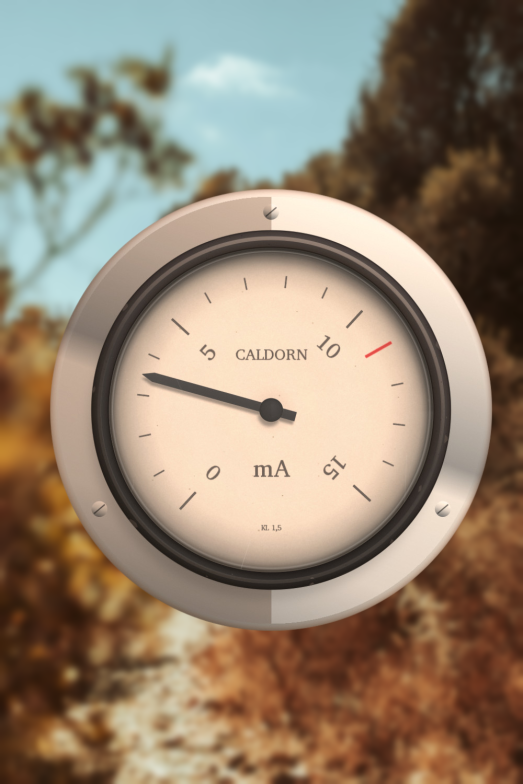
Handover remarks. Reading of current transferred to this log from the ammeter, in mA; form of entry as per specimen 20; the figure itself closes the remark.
3.5
